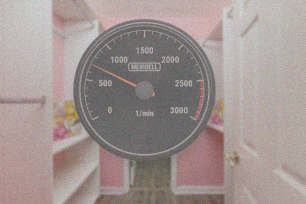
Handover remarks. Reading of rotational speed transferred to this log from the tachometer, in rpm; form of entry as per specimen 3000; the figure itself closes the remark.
700
